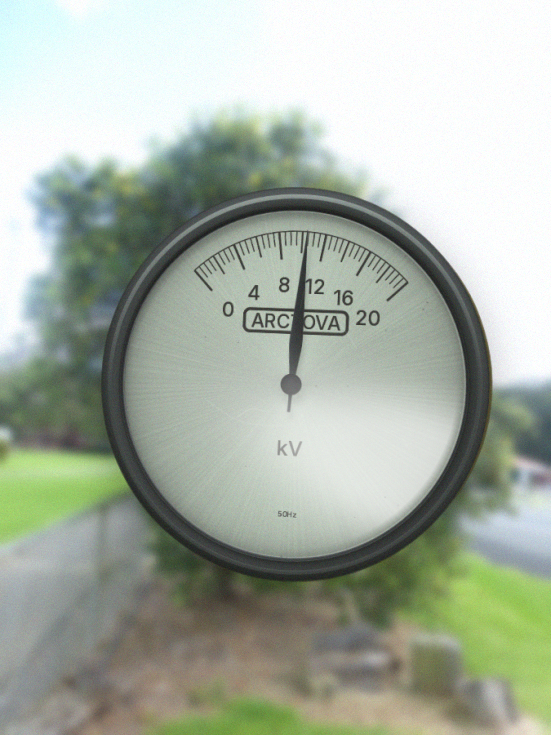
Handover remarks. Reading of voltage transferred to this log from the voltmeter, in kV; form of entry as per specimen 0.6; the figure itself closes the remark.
10.5
